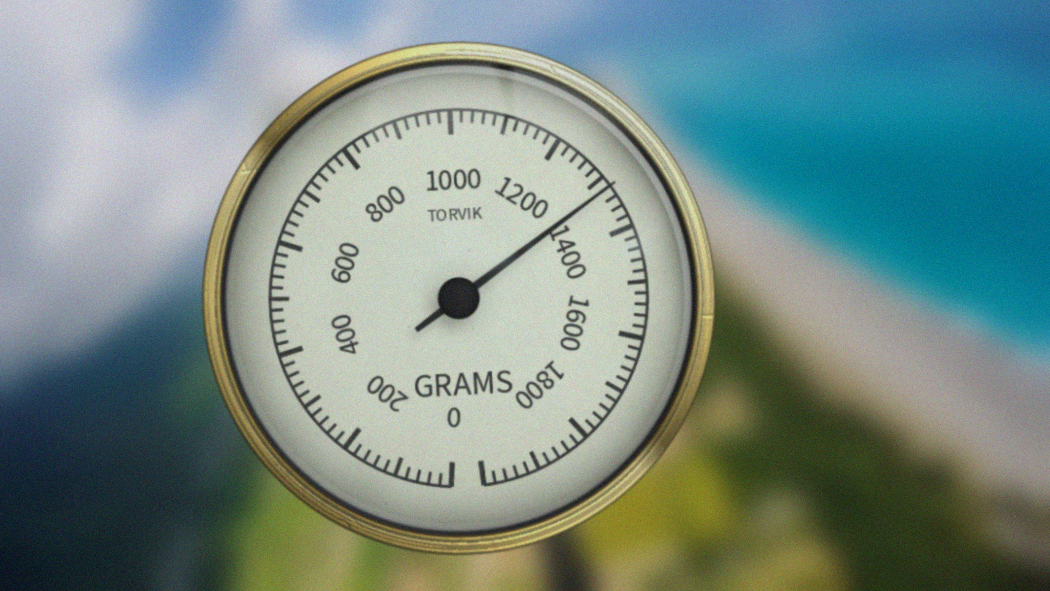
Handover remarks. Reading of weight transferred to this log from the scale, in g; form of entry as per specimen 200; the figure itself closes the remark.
1320
